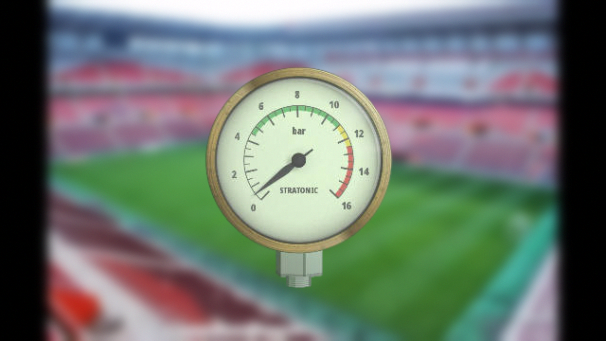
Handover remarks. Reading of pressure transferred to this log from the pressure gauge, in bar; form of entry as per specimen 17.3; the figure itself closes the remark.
0.5
